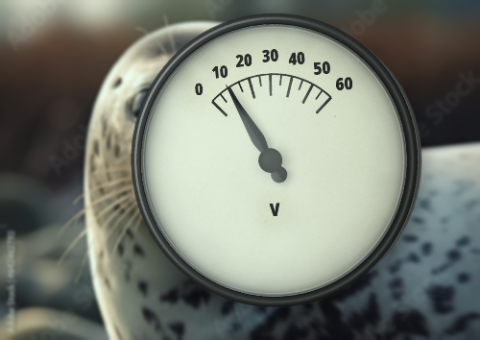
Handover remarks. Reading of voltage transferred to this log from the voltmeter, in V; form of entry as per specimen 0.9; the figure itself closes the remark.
10
